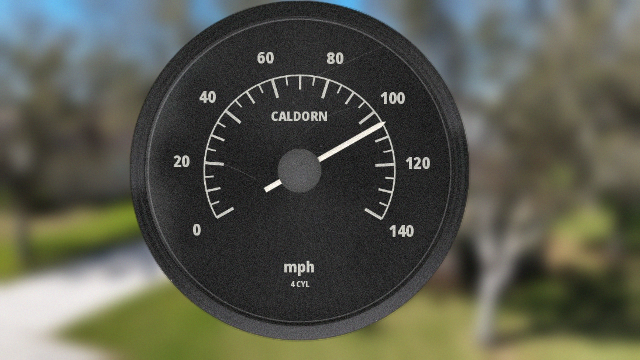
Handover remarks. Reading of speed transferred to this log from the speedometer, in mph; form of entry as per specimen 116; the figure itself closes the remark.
105
